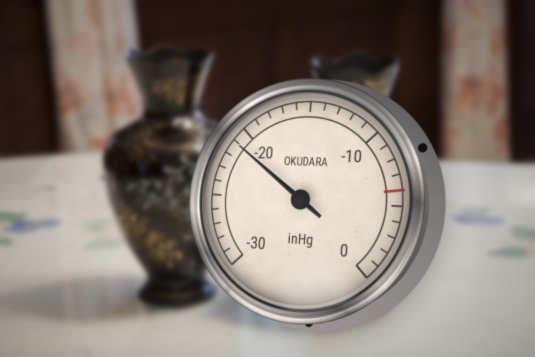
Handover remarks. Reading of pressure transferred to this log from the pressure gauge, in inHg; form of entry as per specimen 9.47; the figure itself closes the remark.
-21
